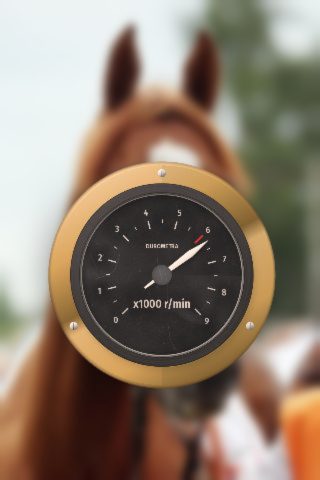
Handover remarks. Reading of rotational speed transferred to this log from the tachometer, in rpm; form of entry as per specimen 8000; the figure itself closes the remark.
6250
